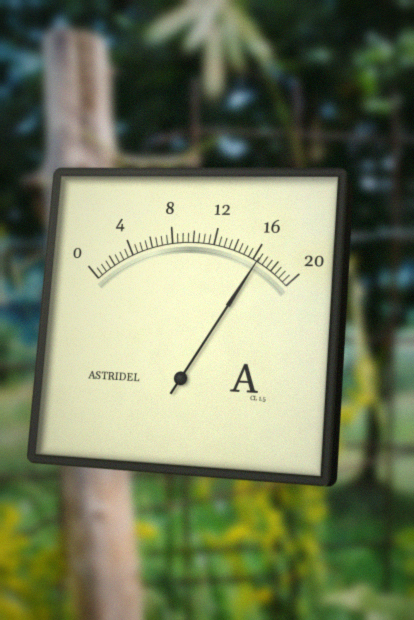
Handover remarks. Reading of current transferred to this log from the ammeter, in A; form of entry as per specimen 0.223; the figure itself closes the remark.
16.5
